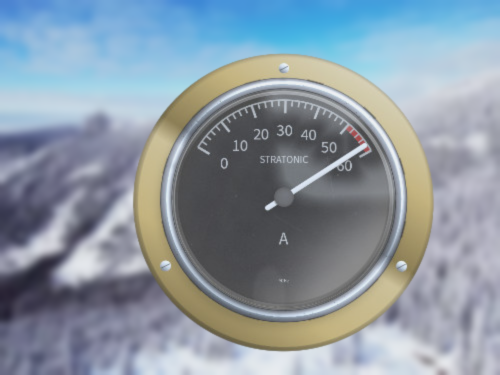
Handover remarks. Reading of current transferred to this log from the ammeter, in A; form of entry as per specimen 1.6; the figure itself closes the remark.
58
